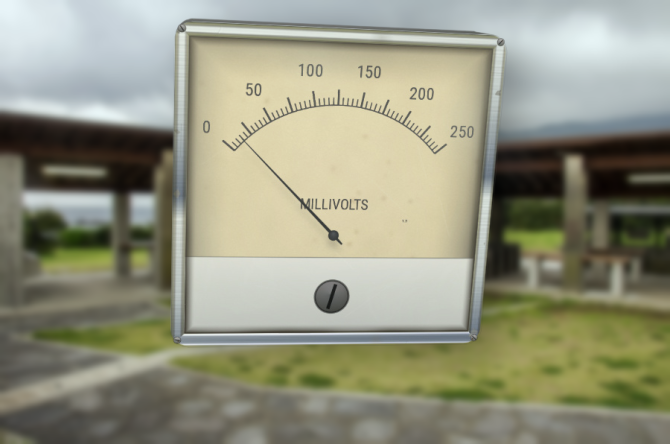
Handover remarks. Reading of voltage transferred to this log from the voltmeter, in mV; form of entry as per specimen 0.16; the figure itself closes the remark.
15
